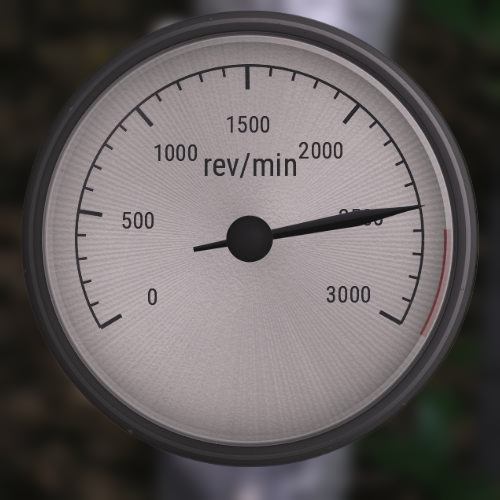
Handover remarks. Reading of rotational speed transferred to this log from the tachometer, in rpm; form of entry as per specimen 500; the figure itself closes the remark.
2500
